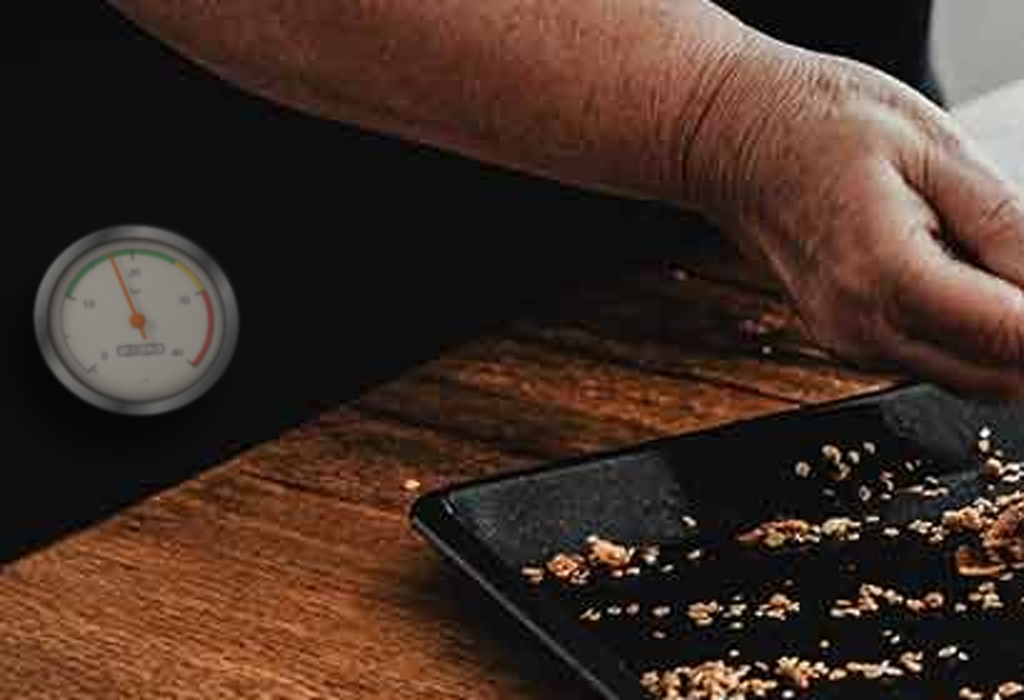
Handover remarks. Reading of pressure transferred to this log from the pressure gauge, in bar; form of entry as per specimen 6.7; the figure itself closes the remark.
17.5
